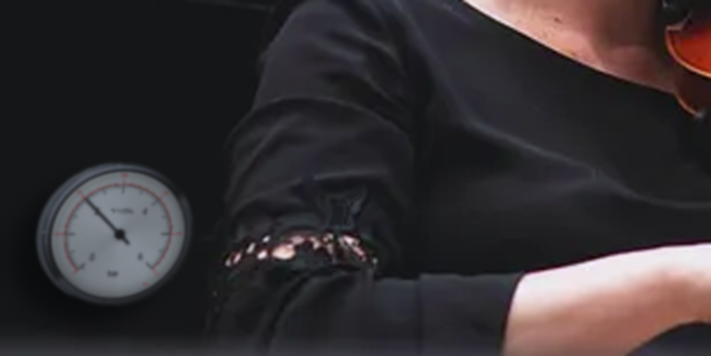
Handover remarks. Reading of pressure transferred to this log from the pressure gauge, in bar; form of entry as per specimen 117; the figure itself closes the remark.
2
